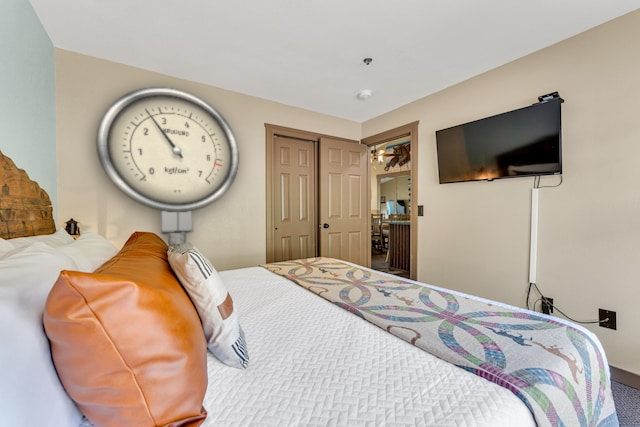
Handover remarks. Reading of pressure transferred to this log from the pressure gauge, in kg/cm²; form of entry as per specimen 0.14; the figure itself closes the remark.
2.6
